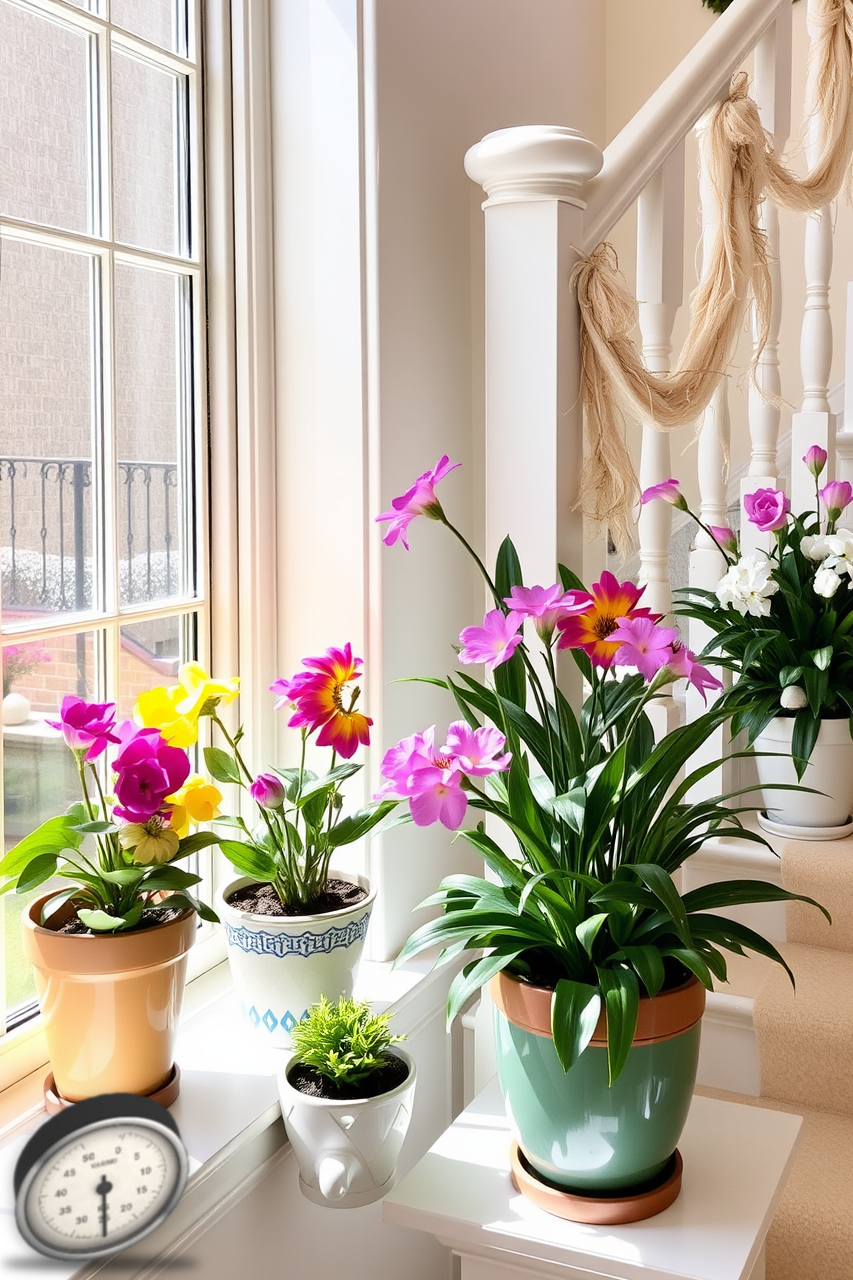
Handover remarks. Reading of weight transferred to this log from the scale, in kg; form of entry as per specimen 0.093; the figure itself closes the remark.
25
